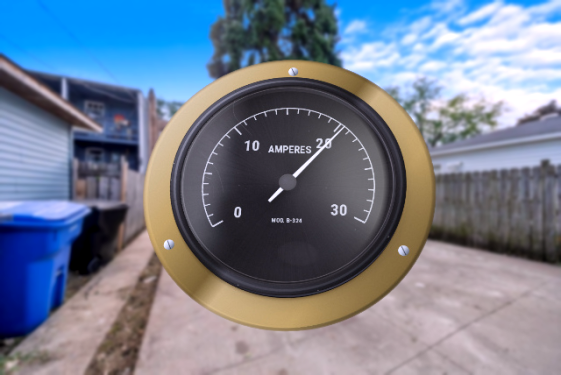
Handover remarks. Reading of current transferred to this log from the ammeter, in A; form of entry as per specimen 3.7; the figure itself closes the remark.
20.5
